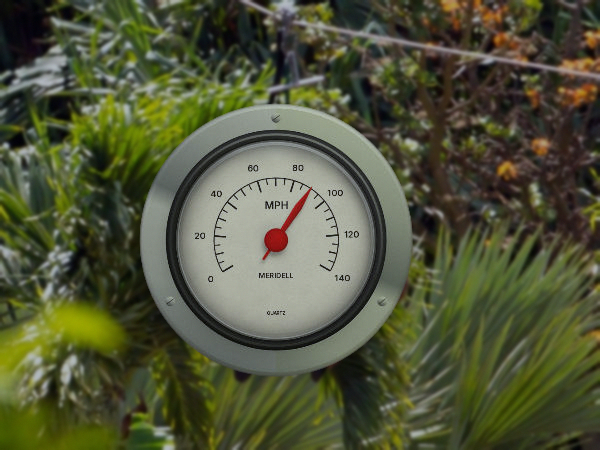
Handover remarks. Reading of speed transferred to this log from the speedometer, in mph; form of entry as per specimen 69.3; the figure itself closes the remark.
90
